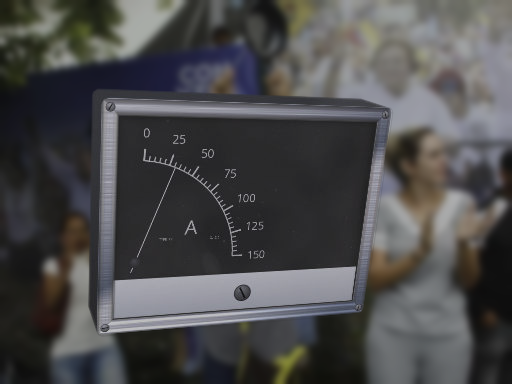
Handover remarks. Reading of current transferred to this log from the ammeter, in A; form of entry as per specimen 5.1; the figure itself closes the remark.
30
